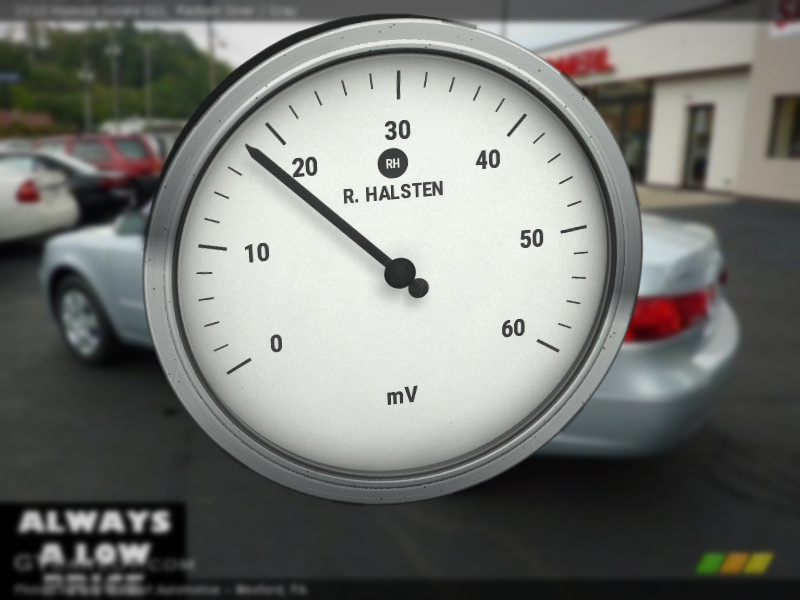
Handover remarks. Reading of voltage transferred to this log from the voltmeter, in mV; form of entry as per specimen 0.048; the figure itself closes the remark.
18
